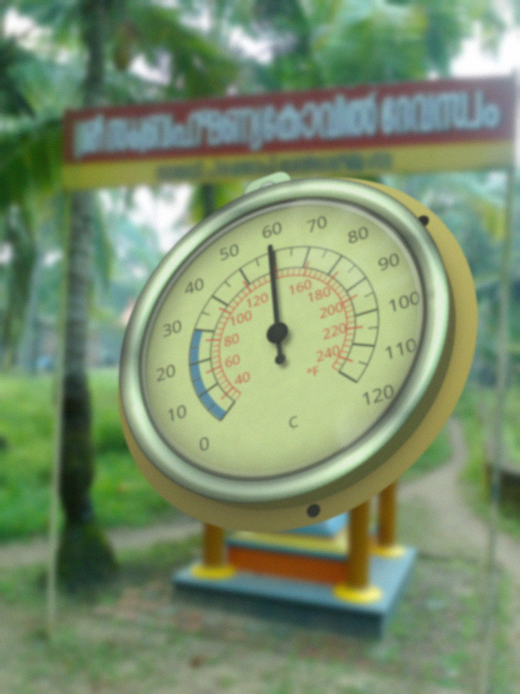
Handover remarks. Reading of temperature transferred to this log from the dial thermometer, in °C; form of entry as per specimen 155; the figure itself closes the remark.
60
